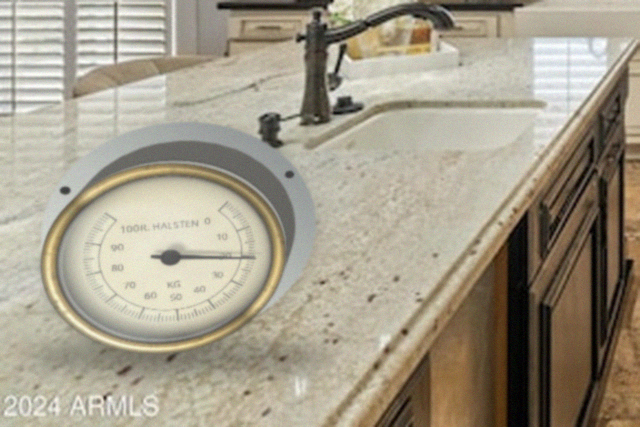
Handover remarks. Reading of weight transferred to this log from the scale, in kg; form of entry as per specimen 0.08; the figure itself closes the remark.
20
